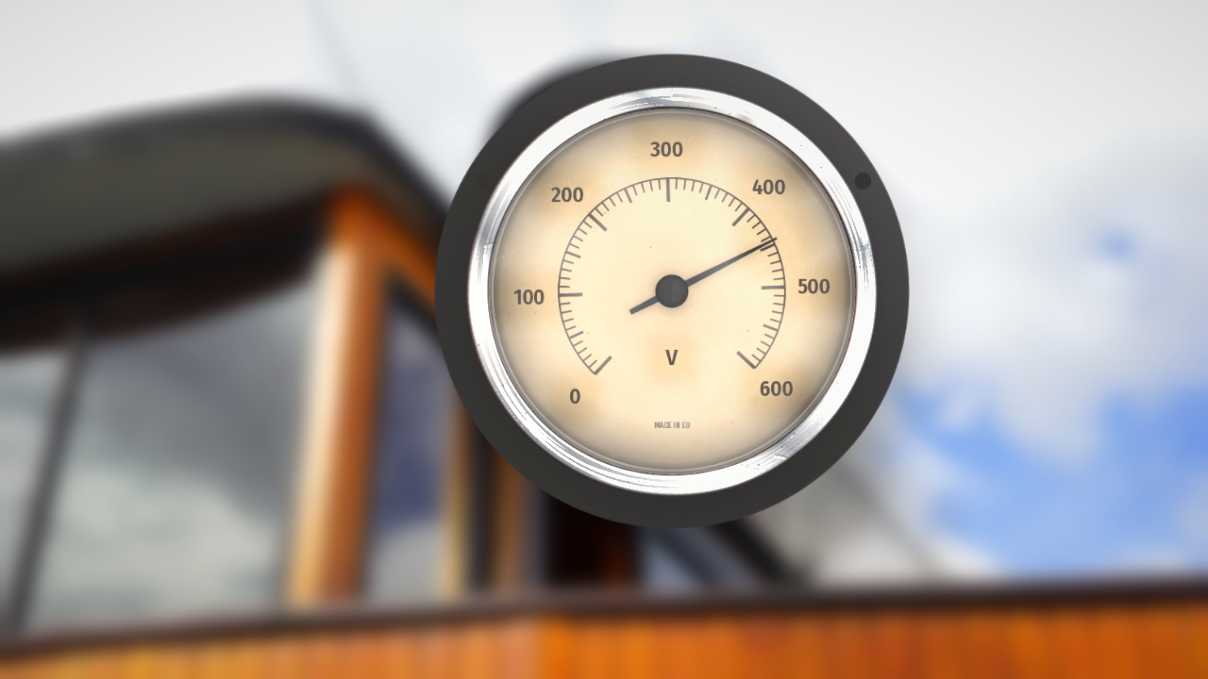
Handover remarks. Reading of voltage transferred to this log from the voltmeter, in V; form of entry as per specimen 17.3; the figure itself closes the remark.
445
